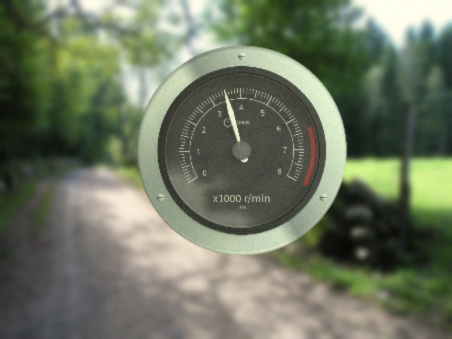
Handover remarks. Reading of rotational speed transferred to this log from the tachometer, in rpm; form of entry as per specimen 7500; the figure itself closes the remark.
3500
